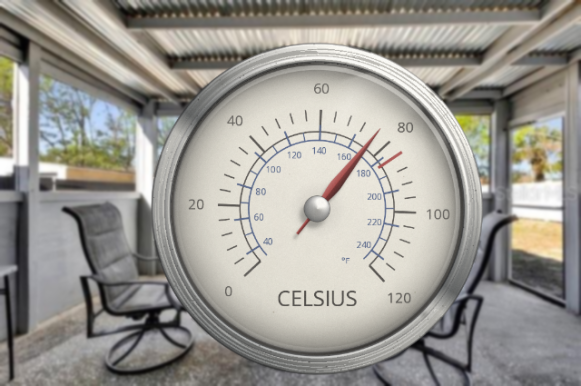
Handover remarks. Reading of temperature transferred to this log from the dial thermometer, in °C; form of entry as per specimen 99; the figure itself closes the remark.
76
